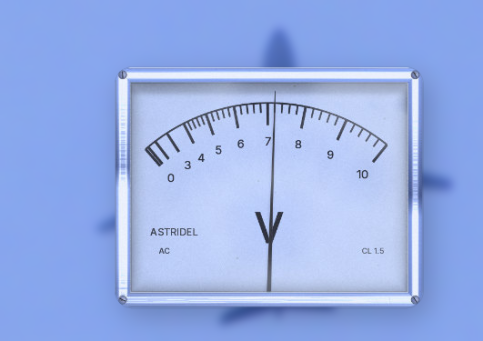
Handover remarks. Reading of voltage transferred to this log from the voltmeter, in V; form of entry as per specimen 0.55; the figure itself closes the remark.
7.2
